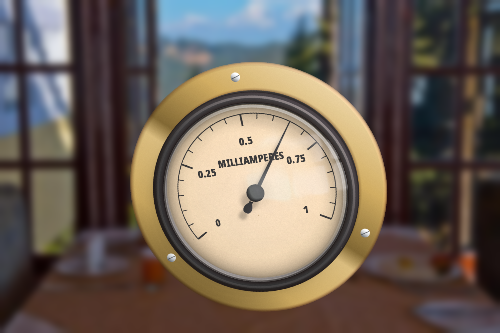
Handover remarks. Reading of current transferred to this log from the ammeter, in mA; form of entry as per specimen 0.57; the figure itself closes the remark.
0.65
